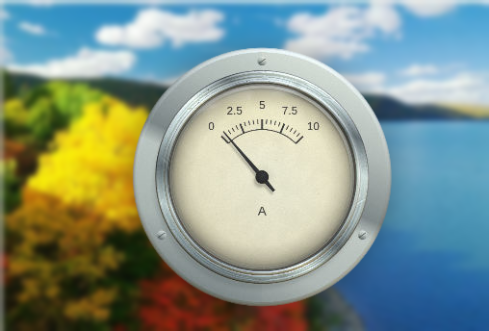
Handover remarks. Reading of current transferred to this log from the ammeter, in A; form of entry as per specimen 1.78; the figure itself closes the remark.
0.5
